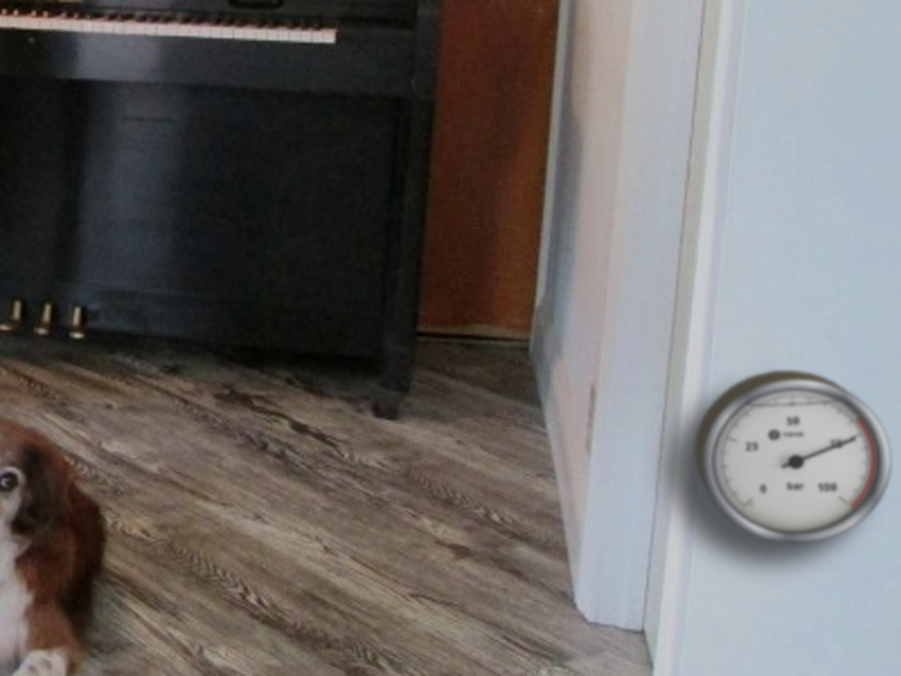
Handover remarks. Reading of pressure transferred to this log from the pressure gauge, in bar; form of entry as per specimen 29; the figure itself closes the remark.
75
